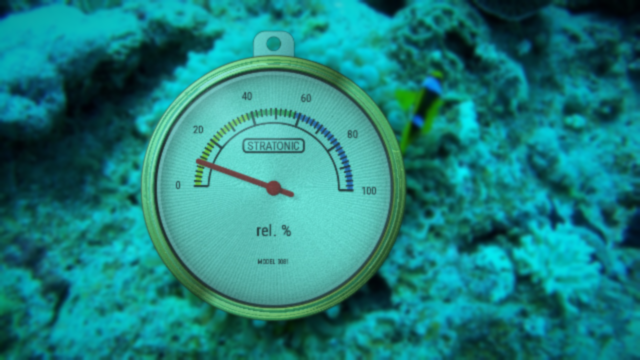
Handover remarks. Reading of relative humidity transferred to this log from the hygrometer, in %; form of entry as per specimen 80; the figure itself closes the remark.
10
